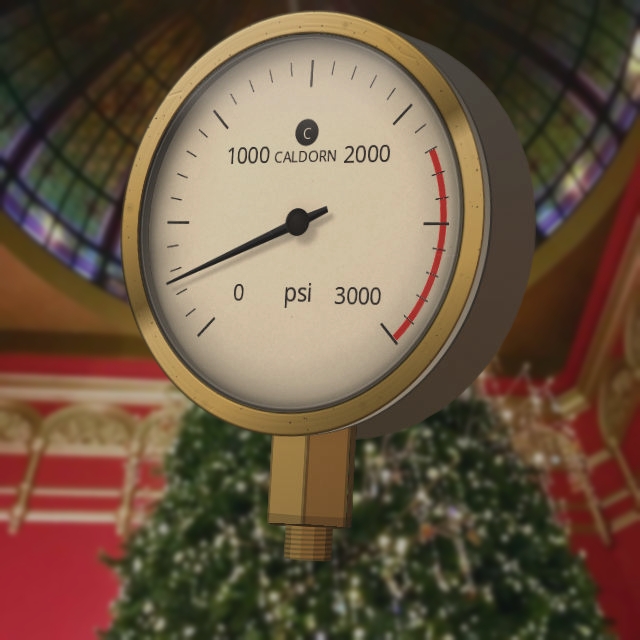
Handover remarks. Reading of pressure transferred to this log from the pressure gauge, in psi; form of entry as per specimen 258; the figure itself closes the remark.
250
